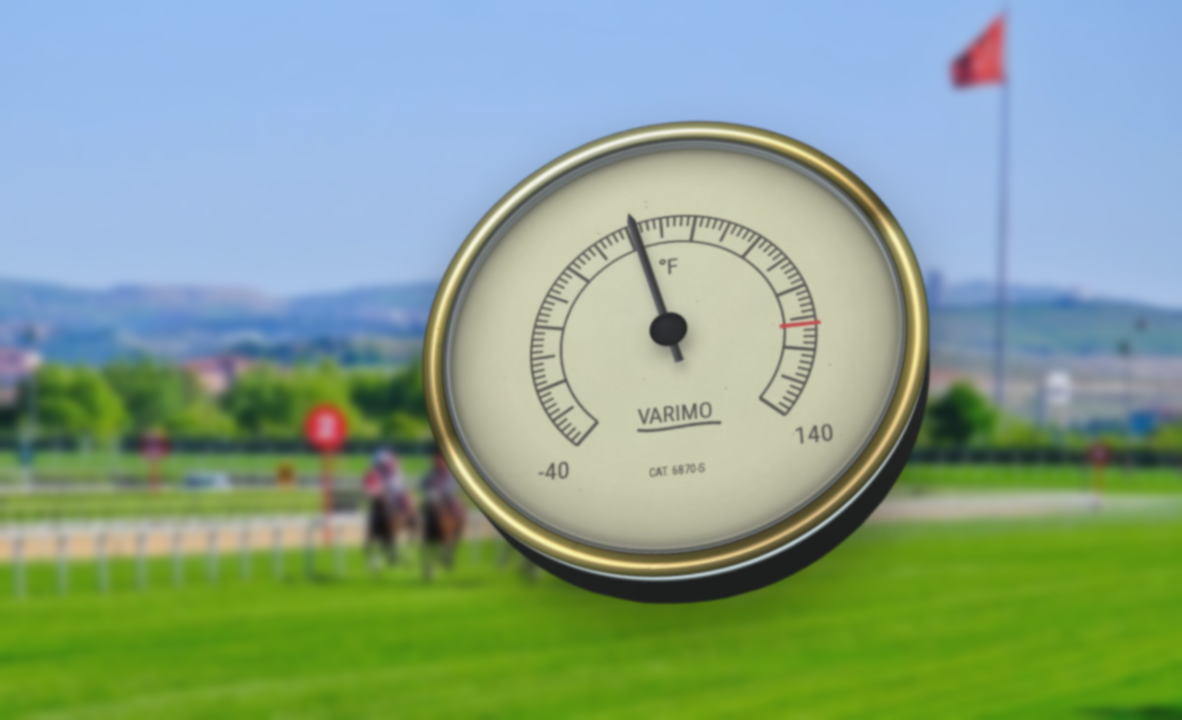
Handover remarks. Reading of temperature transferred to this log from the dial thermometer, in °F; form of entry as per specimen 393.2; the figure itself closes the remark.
42
